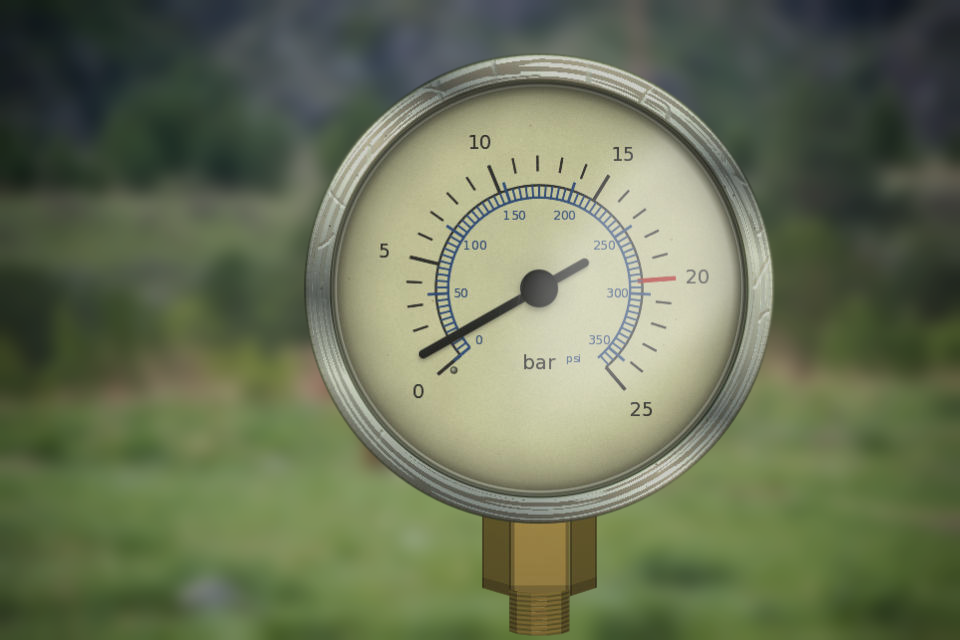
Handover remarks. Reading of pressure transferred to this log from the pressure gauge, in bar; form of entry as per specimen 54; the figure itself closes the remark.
1
